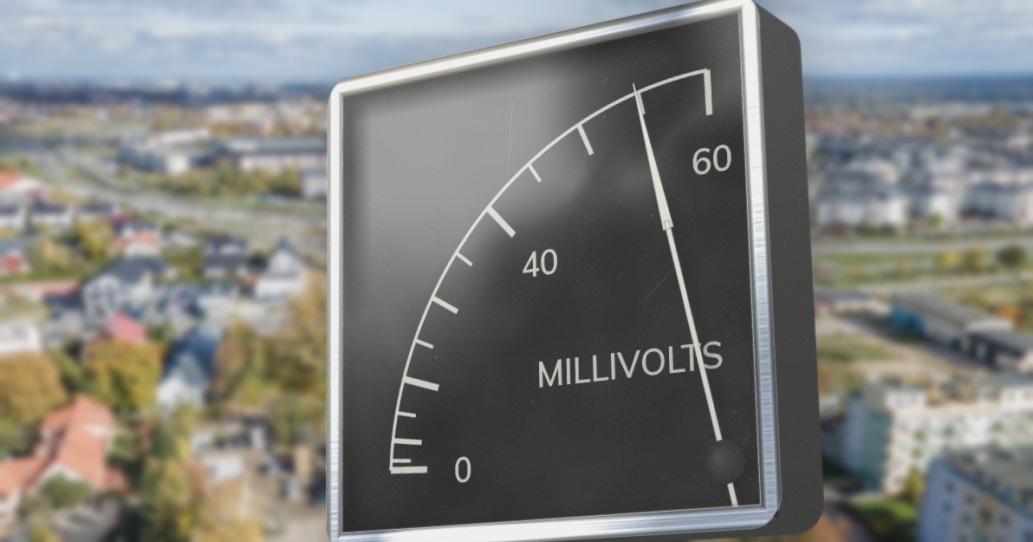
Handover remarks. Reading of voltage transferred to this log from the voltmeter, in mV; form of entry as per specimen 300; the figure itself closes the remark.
55
